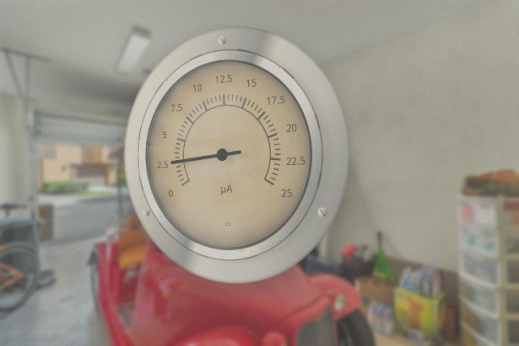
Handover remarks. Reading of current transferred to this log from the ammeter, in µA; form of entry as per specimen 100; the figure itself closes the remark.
2.5
